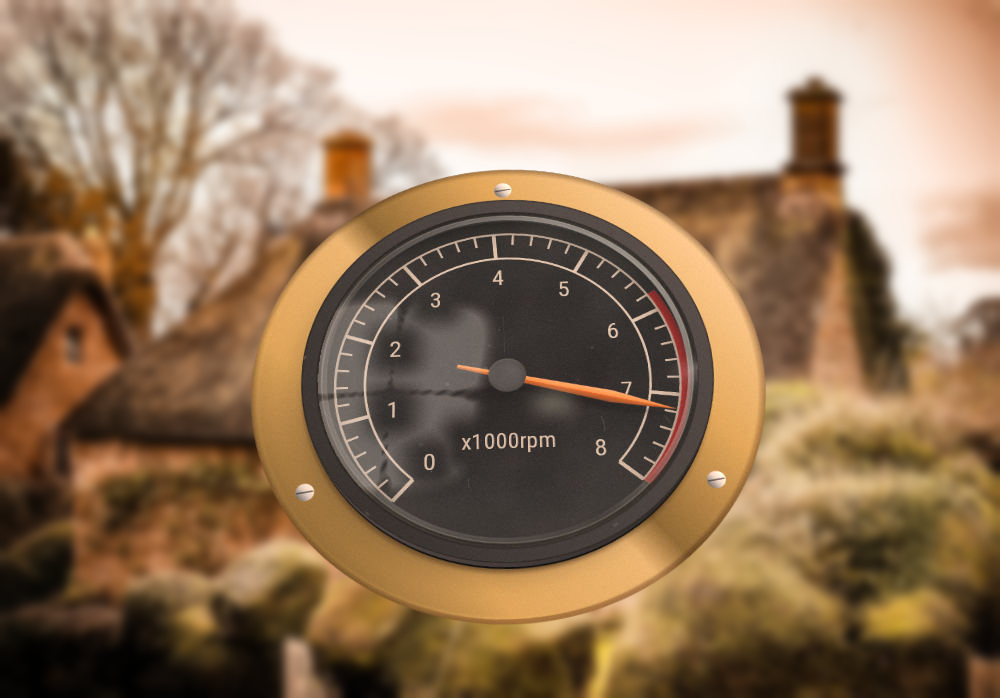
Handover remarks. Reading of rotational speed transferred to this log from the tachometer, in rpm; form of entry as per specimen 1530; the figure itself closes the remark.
7200
